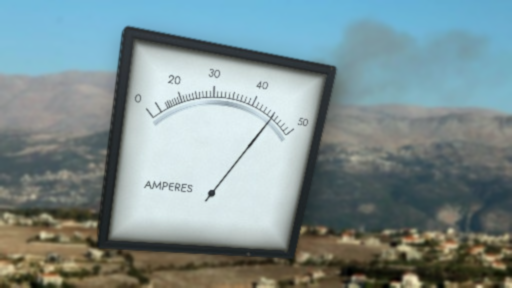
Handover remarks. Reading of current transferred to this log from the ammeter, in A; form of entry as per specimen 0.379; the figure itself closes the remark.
45
